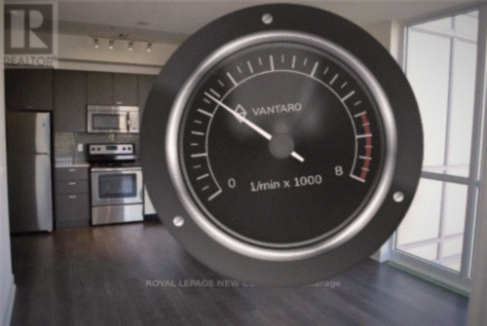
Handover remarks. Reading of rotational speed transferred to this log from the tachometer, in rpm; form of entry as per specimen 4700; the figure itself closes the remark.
2375
